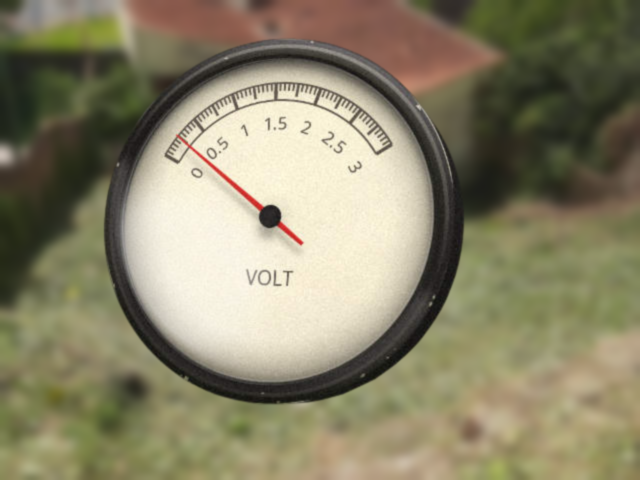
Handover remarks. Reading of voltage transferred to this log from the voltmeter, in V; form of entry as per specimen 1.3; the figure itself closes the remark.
0.25
